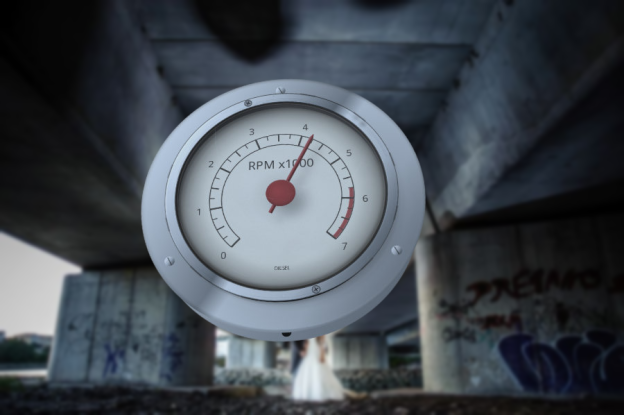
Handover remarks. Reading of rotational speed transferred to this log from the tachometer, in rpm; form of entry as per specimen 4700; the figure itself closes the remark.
4250
